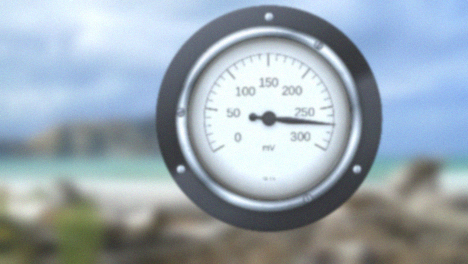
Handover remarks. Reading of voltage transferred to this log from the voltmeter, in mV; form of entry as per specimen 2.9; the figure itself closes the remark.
270
